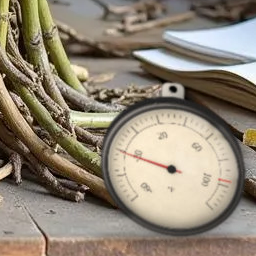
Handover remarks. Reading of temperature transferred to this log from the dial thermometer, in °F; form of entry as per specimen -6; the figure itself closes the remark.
-20
